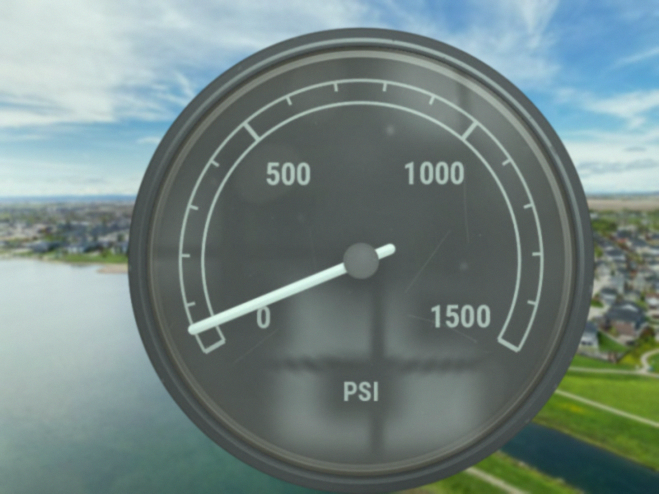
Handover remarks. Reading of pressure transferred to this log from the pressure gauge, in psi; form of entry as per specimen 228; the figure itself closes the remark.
50
